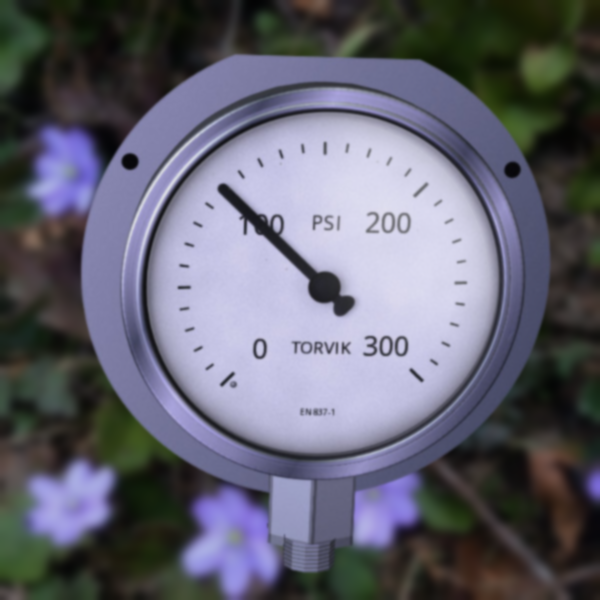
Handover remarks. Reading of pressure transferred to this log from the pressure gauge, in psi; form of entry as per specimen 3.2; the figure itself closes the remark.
100
